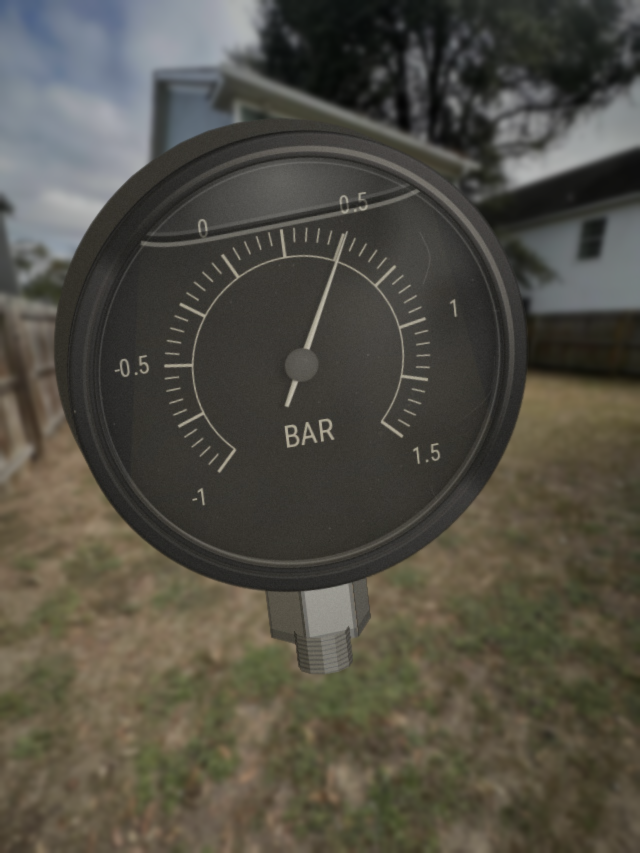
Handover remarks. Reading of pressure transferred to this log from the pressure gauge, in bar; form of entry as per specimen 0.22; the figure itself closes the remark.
0.5
